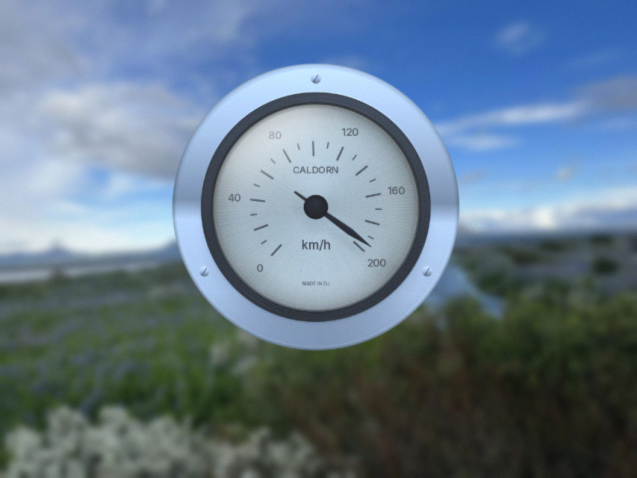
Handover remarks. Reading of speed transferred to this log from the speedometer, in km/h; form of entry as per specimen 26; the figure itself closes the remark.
195
